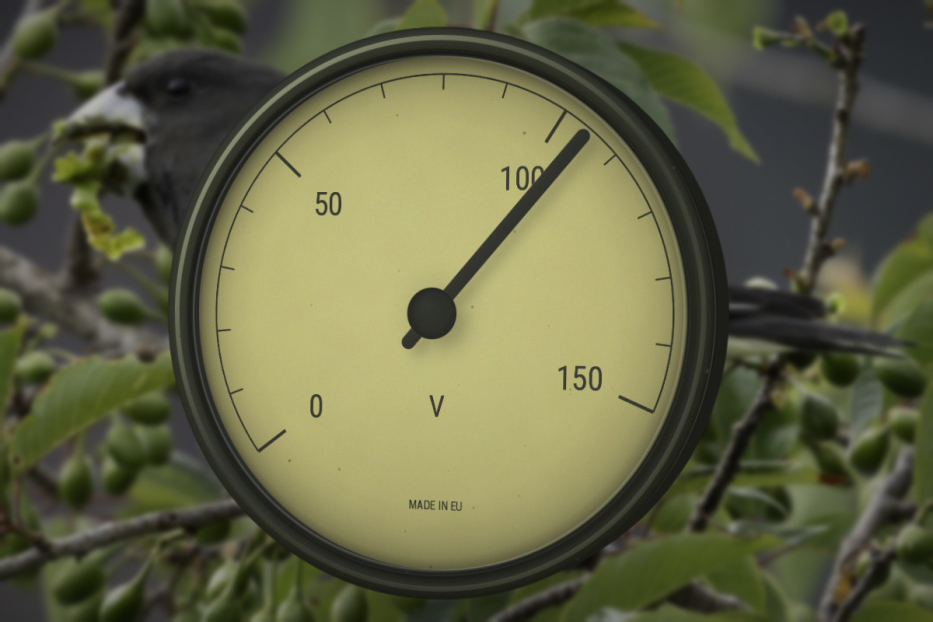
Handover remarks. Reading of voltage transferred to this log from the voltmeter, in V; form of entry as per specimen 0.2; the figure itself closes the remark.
105
